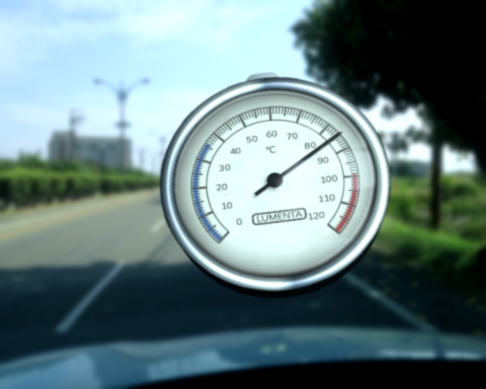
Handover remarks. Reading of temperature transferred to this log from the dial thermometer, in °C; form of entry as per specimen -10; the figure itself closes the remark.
85
